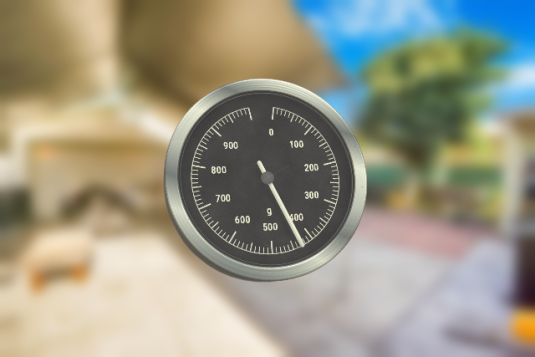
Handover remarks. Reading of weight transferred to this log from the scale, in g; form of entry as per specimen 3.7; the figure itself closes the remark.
430
